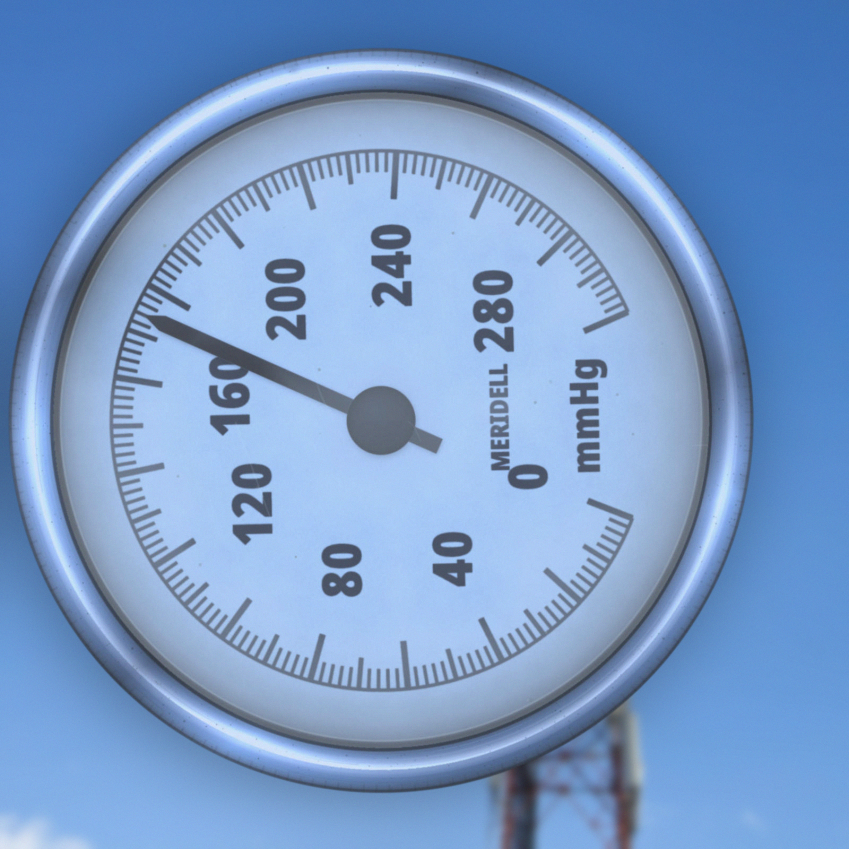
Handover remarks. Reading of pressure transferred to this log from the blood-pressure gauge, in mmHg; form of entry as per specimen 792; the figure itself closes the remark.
174
